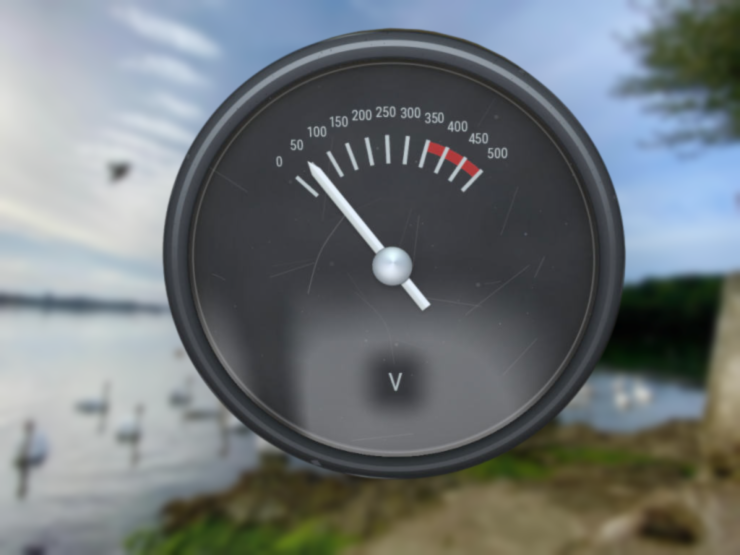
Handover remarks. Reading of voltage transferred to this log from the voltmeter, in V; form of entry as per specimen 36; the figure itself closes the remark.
50
